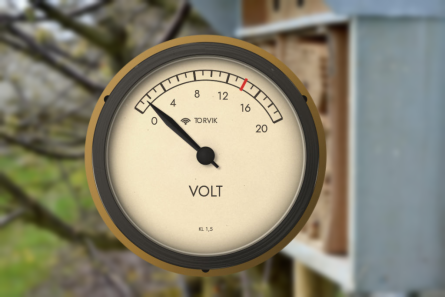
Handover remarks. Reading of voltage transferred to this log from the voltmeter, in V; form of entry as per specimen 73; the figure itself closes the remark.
1.5
